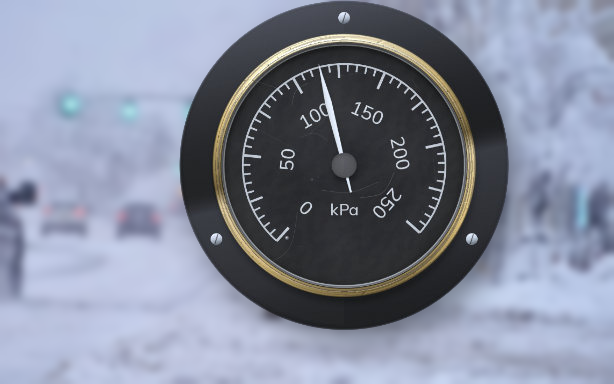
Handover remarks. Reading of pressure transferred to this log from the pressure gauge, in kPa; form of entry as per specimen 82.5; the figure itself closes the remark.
115
